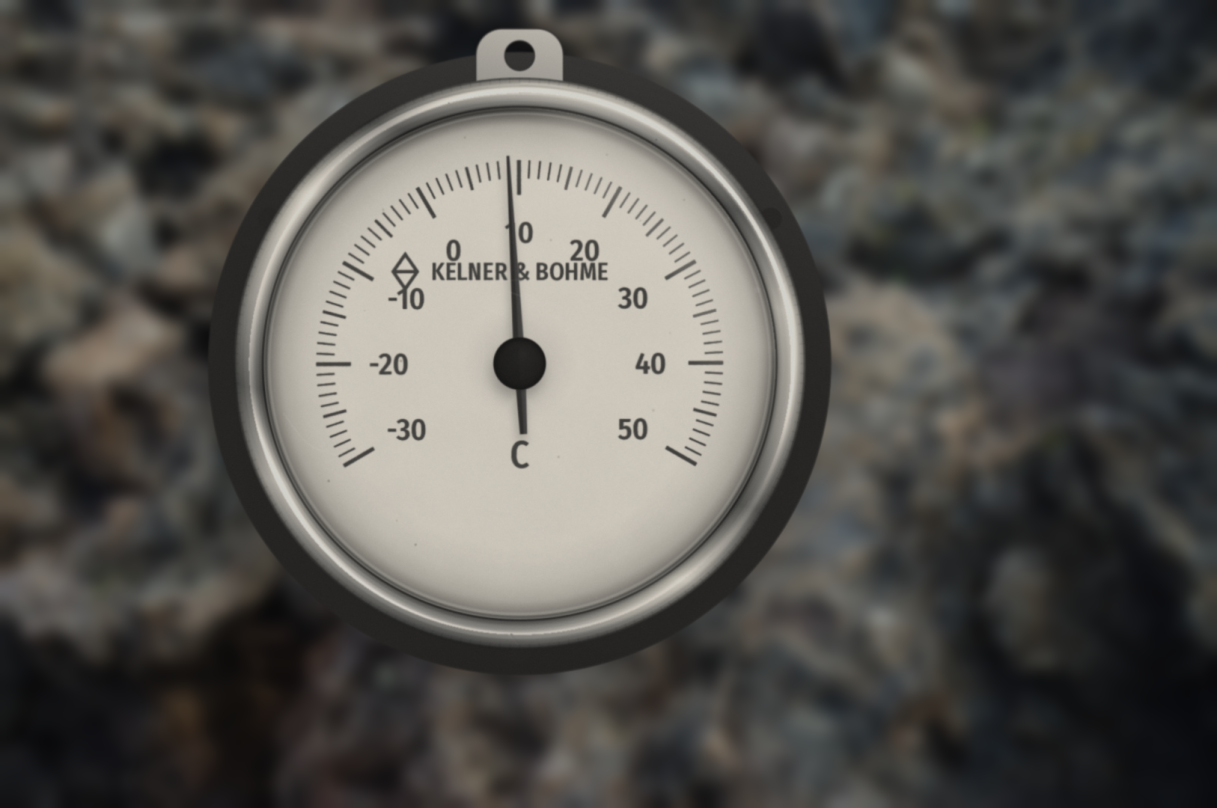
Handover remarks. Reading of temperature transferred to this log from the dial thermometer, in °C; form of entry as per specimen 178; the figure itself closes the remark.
9
